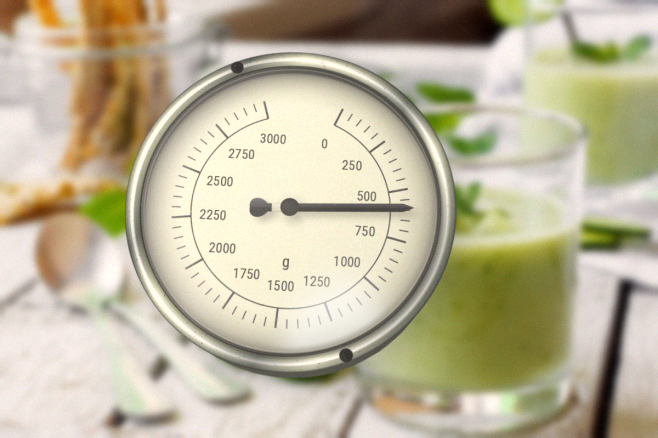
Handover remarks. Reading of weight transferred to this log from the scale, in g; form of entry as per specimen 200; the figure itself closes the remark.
600
